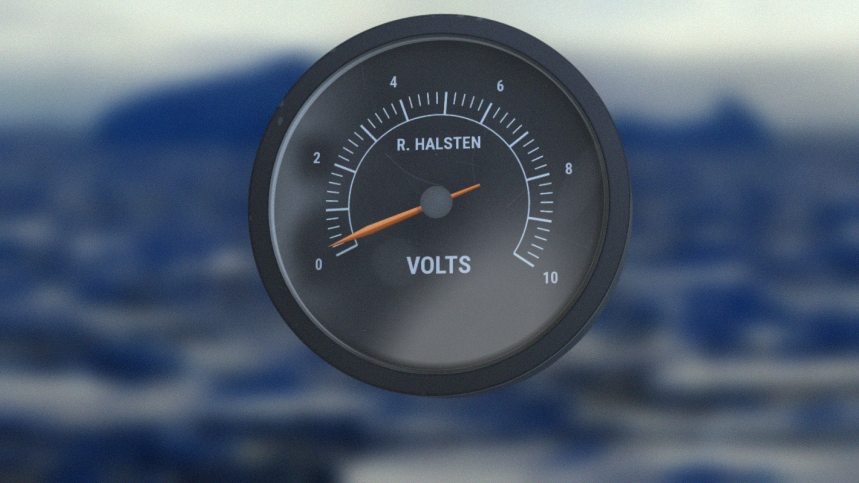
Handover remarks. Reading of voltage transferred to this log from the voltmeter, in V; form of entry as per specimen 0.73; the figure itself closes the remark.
0.2
